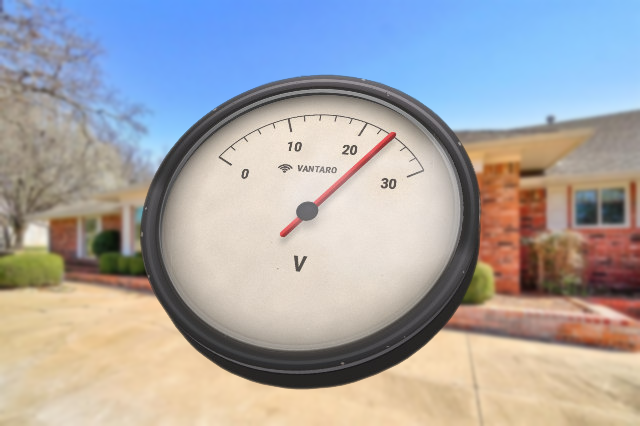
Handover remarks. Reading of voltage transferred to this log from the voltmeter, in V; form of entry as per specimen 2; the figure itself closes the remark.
24
